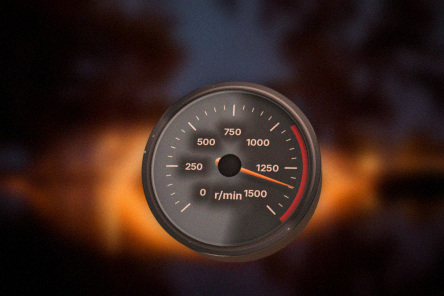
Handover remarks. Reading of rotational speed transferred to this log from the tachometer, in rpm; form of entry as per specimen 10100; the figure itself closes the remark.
1350
